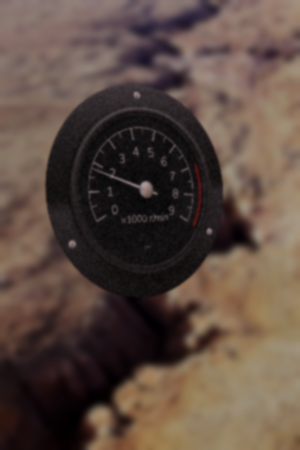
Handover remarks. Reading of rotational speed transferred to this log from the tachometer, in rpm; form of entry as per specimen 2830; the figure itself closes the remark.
1750
